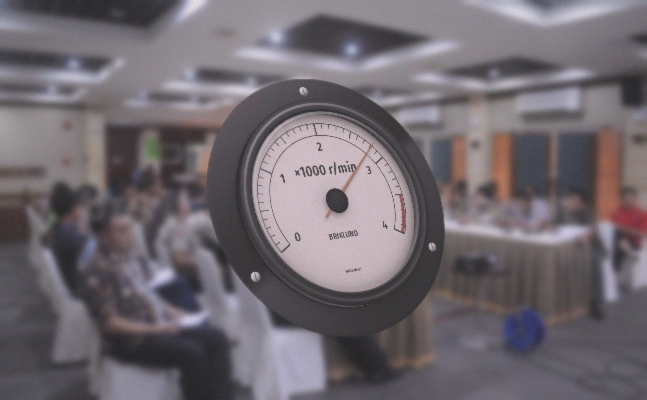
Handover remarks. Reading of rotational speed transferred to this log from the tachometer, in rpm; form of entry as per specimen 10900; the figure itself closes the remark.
2800
